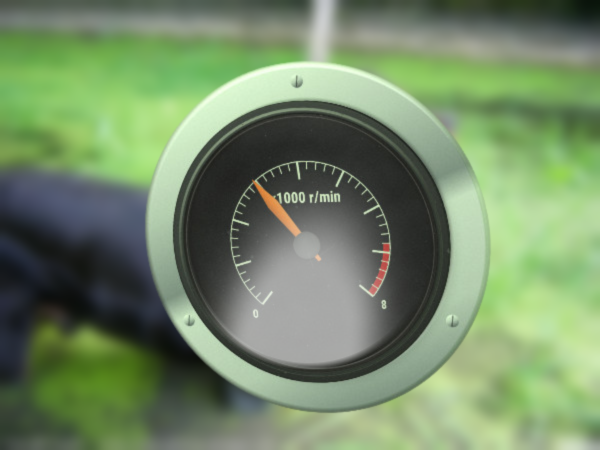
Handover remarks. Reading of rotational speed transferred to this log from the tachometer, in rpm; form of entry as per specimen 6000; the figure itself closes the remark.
3000
